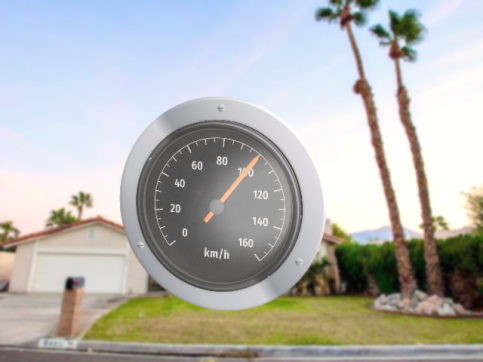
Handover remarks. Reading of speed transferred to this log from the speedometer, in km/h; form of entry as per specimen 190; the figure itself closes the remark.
100
